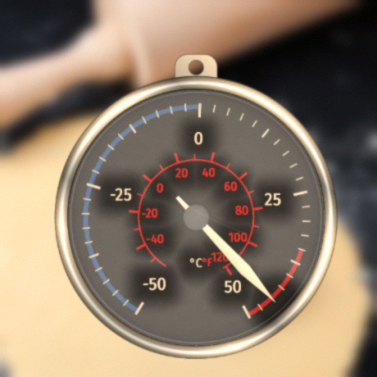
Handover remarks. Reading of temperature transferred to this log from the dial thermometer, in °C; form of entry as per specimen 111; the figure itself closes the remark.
45
